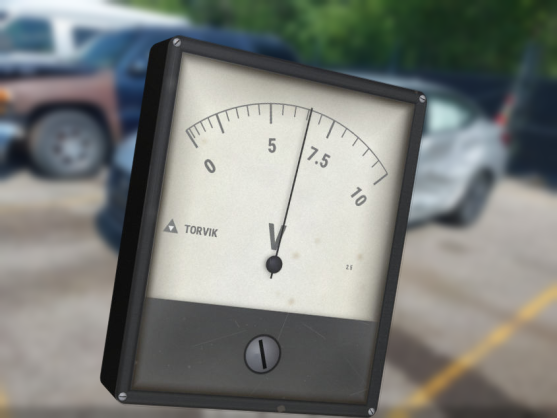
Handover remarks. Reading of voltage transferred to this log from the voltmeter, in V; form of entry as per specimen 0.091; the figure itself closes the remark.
6.5
